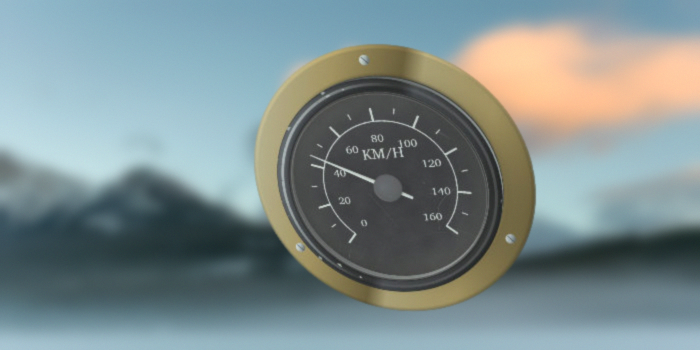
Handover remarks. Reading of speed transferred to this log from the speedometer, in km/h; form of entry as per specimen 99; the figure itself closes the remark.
45
